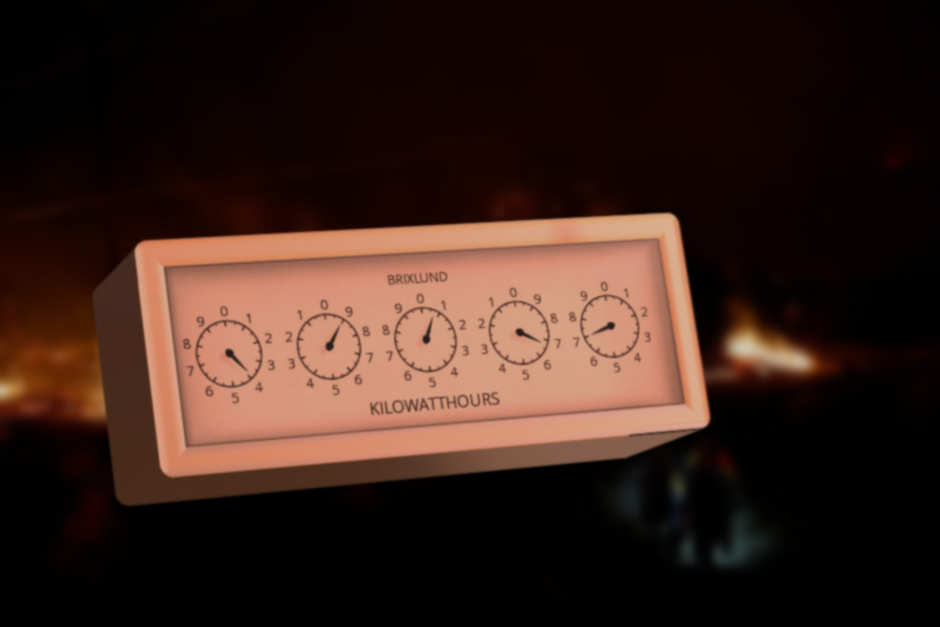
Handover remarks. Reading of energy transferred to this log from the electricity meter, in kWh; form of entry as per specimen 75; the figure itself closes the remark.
39067
